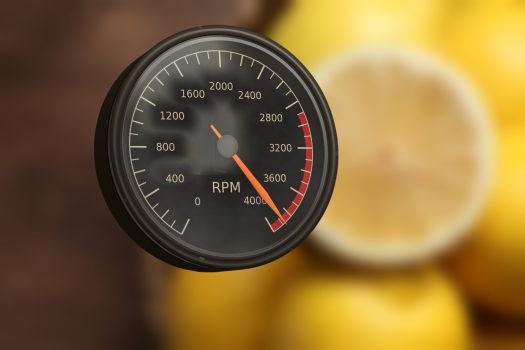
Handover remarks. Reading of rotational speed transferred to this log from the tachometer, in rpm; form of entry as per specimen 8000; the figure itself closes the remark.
3900
